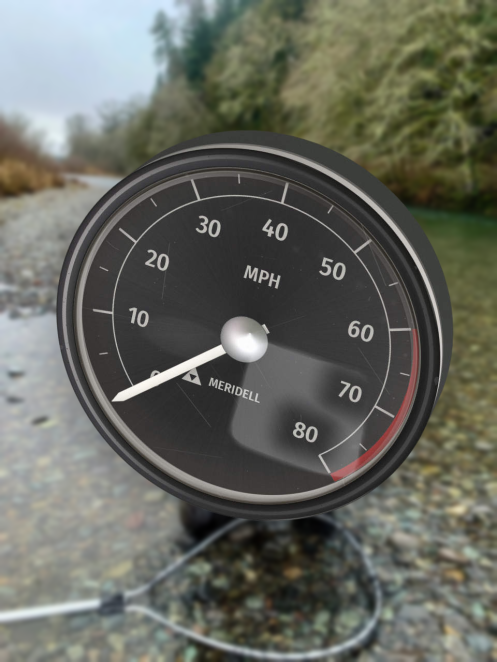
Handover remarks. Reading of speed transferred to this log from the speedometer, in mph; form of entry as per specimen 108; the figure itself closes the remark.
0
